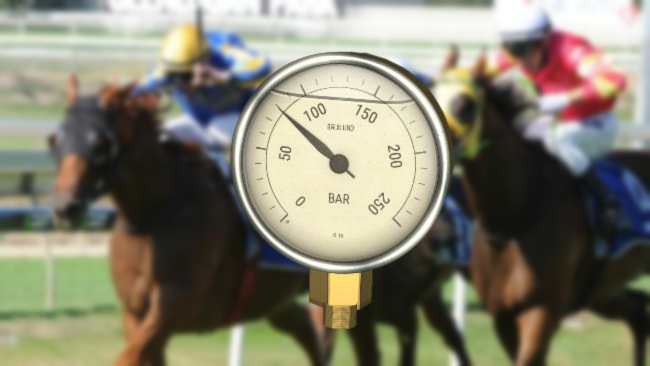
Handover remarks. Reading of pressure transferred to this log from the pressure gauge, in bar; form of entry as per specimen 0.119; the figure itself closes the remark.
80
